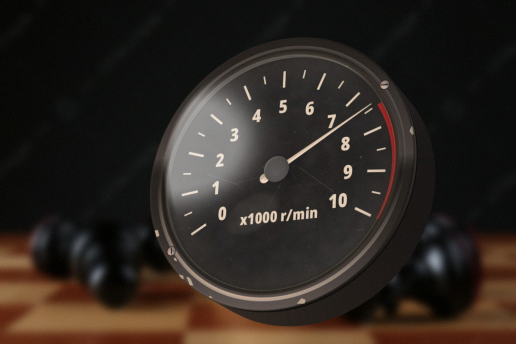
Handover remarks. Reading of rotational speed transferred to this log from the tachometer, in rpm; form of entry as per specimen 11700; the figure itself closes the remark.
7500
